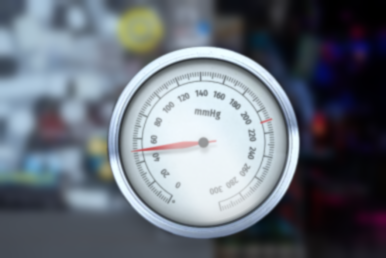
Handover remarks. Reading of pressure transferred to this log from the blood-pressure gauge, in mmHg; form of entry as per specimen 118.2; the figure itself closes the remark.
50
